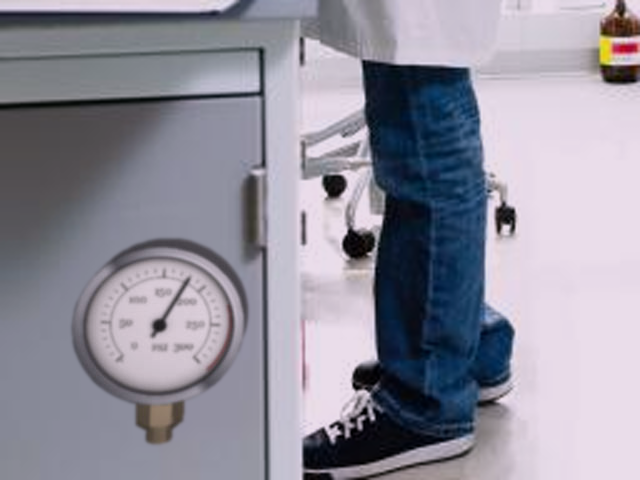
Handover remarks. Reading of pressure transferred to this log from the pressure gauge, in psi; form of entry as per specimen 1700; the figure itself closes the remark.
180
